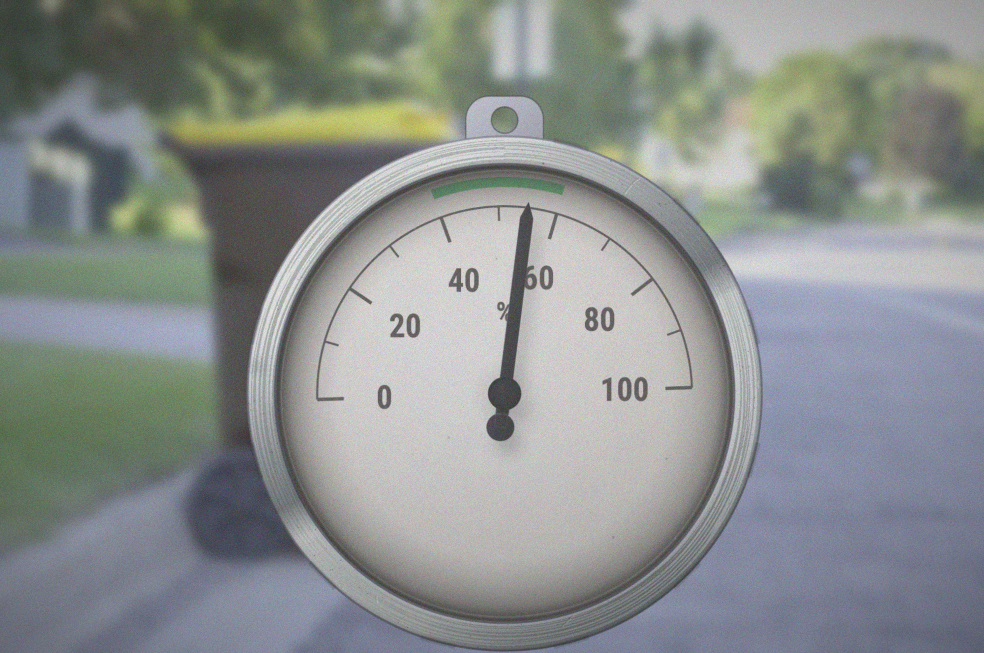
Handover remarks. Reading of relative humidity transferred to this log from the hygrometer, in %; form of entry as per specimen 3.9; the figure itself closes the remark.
55
